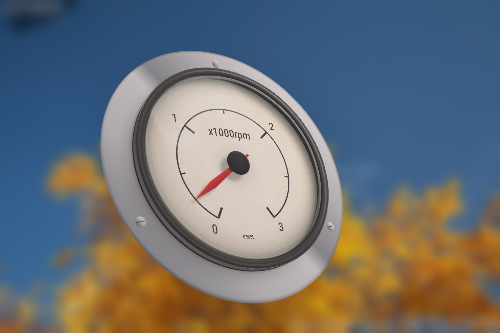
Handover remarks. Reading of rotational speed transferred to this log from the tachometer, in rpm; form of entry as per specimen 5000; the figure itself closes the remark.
250
